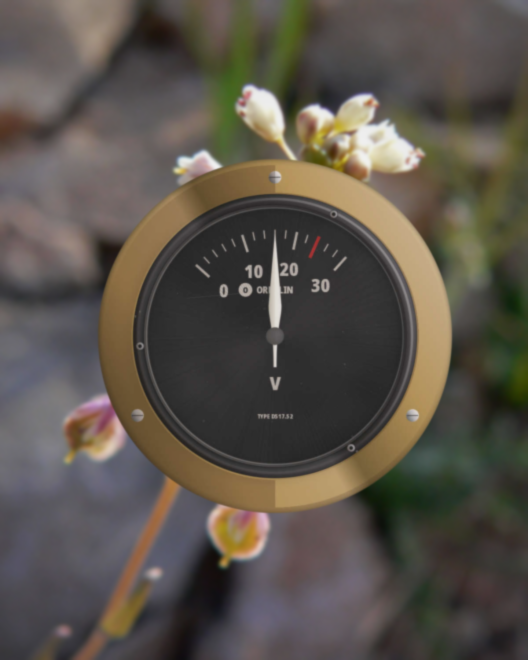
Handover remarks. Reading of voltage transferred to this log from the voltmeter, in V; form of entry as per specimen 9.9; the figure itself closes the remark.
16
